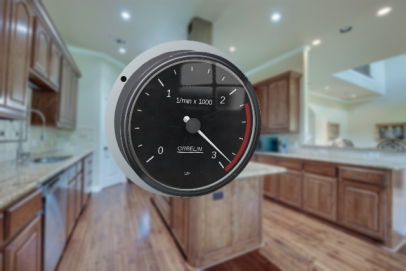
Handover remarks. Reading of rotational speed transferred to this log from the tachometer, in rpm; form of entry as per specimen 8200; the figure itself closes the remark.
2900
